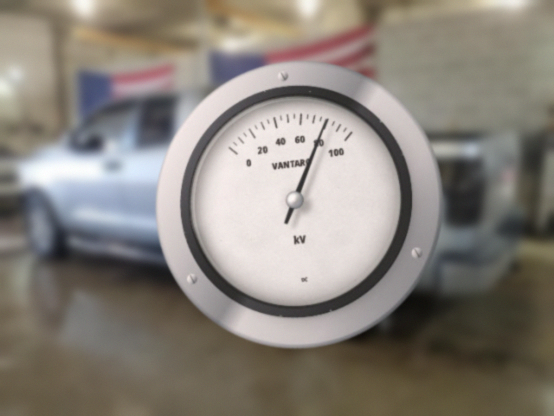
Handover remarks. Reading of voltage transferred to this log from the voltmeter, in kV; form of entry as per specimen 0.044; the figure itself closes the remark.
80
